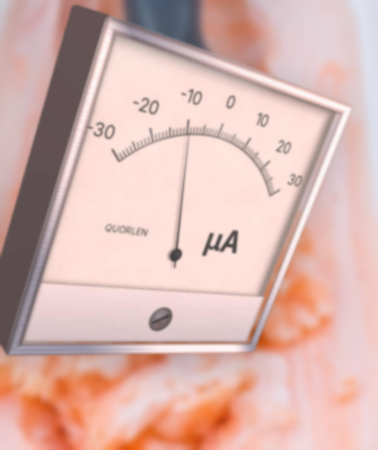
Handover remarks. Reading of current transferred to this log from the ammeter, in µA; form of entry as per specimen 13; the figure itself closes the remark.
-10
